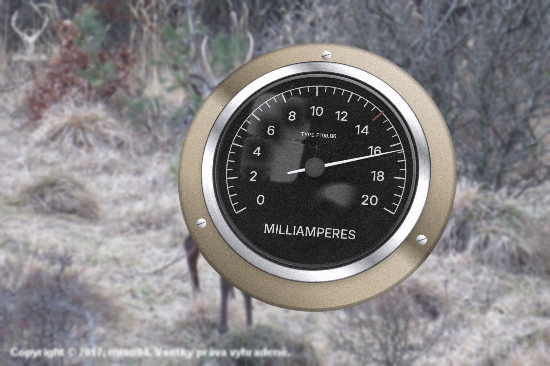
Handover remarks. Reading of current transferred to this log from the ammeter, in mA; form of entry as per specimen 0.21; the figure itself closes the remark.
16.5
